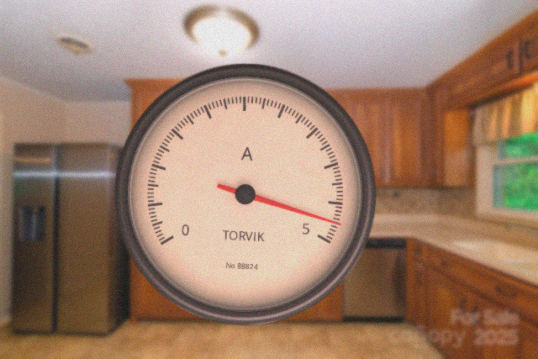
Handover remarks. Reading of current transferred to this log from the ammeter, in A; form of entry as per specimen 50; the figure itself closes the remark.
4.75
